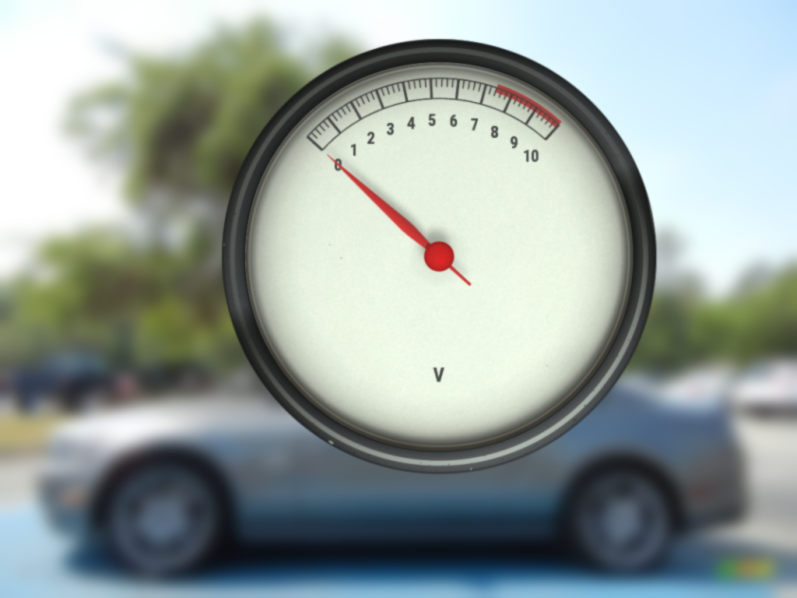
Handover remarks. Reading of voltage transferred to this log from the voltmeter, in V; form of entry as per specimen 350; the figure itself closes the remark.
0
